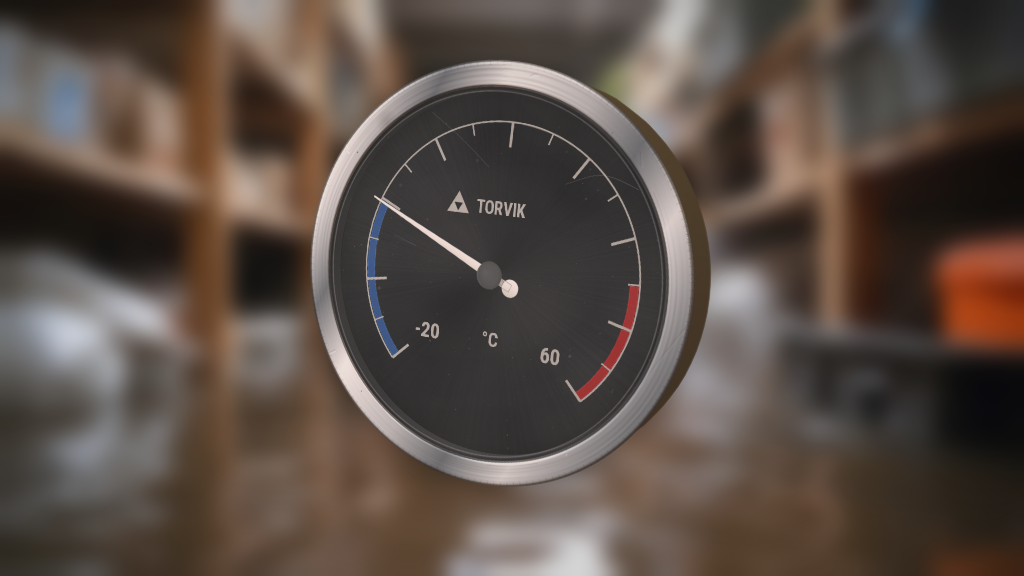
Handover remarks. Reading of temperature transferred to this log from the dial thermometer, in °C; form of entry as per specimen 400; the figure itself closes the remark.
0
